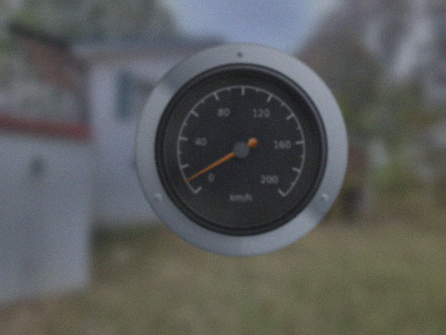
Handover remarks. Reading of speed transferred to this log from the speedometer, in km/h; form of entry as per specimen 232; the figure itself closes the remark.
10
